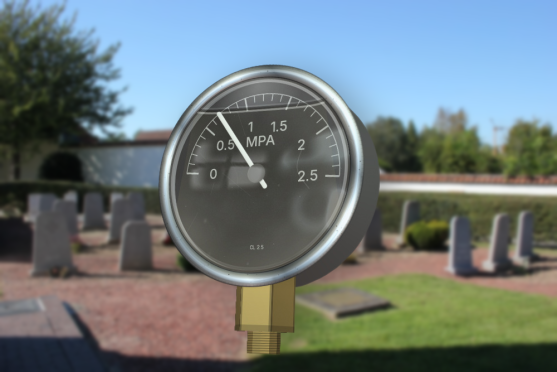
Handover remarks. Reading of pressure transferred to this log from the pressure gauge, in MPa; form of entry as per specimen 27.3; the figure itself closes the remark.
0.7
